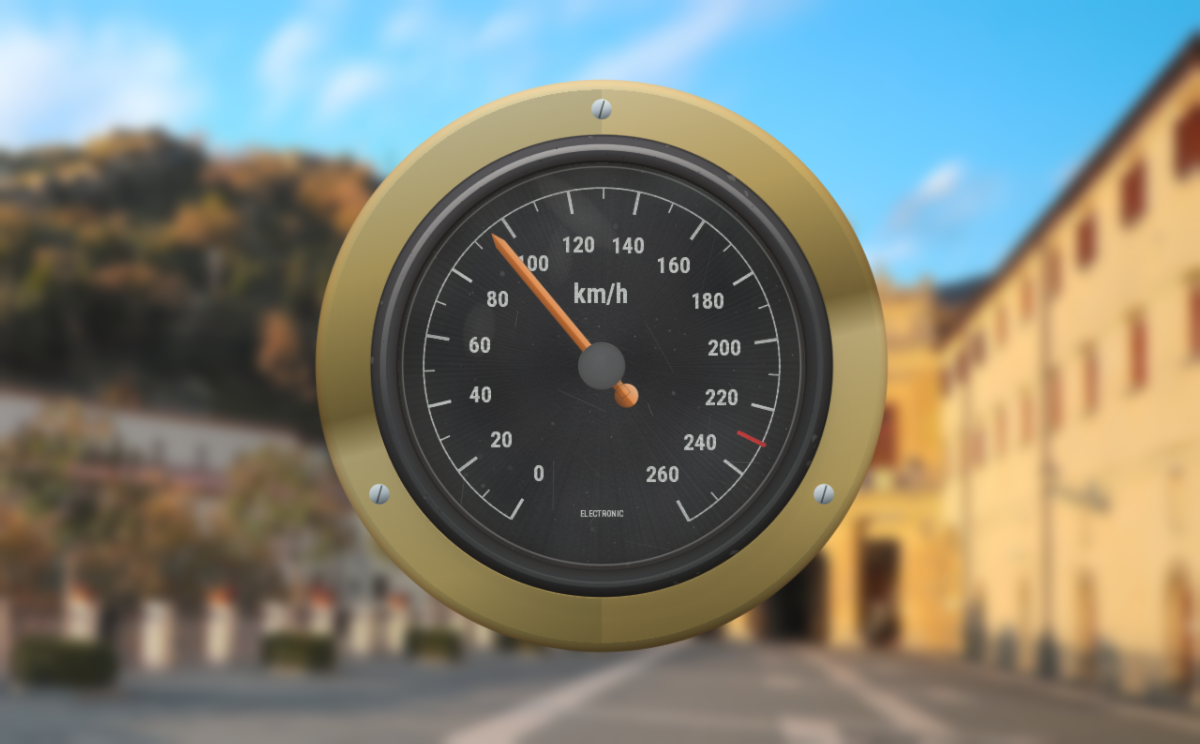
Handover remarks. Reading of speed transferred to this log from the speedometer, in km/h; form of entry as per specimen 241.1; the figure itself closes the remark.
95
